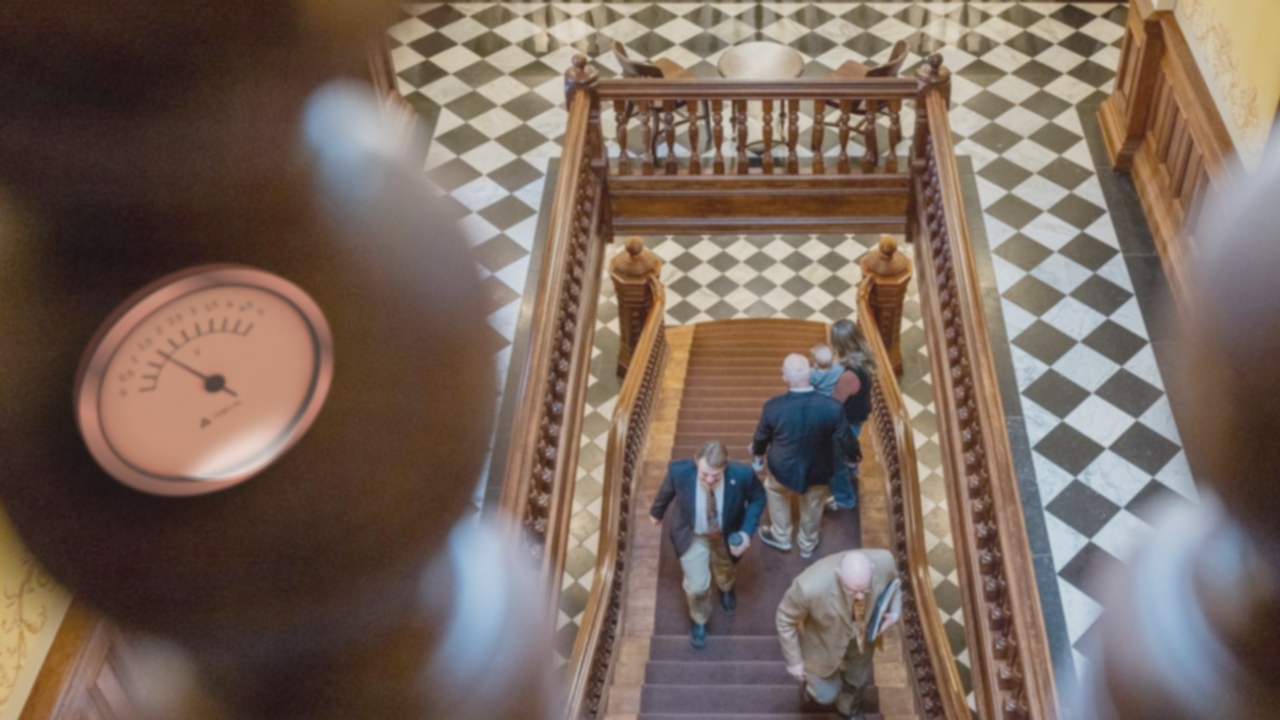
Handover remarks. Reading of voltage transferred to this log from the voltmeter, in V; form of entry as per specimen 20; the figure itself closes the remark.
1.5
